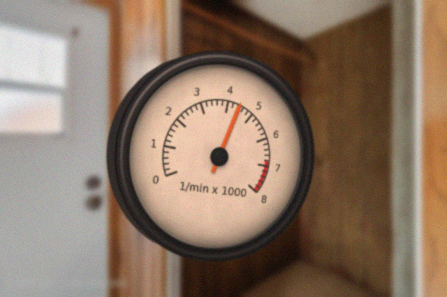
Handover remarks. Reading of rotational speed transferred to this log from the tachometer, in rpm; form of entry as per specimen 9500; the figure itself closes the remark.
4400
